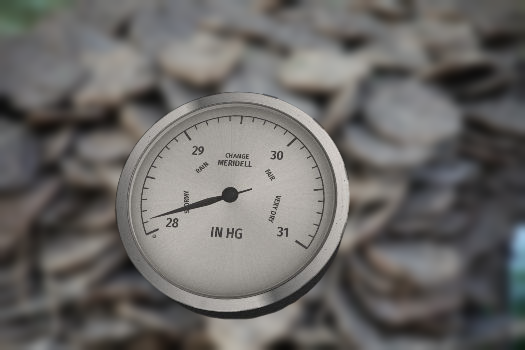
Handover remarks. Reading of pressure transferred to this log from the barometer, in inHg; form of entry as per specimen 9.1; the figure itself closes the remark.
28.1
